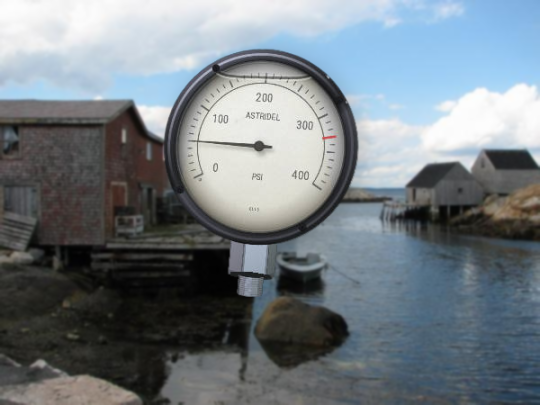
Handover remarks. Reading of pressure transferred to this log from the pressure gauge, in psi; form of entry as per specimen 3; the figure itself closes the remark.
50
